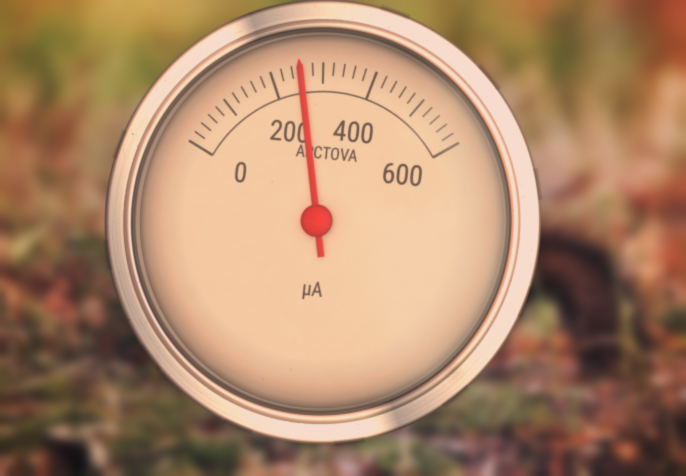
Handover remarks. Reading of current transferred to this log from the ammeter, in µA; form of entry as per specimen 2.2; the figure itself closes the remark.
260
